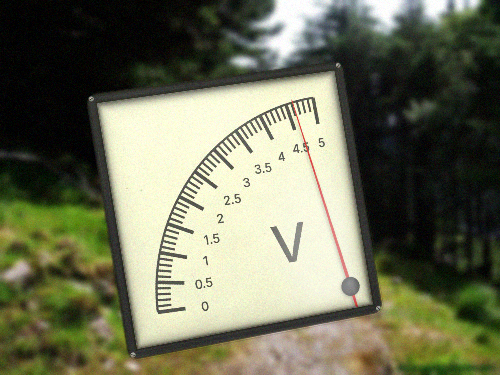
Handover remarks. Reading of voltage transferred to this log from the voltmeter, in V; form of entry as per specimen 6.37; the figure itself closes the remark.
4.6
